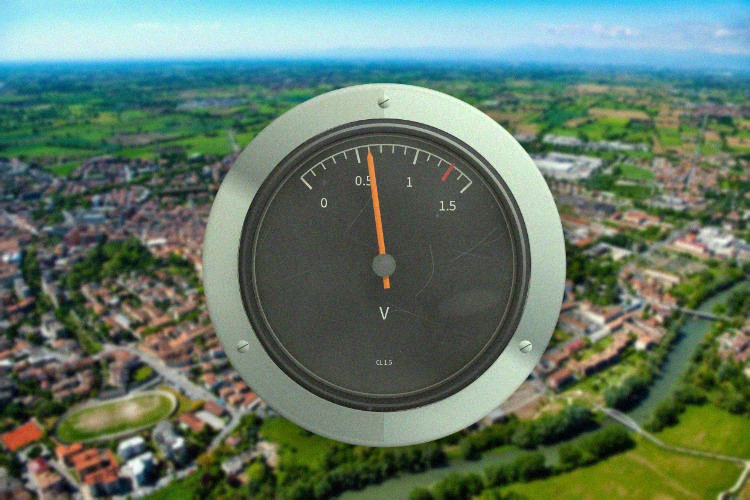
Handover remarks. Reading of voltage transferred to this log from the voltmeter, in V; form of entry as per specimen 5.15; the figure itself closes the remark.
0.6
